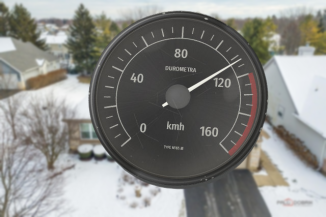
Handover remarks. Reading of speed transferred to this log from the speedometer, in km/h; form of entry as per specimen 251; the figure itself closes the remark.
112.5
